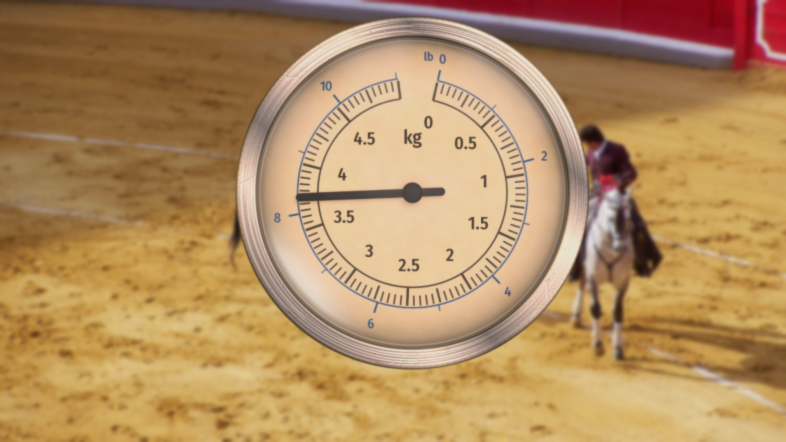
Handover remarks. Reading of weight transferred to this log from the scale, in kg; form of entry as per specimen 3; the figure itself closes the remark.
3.75
